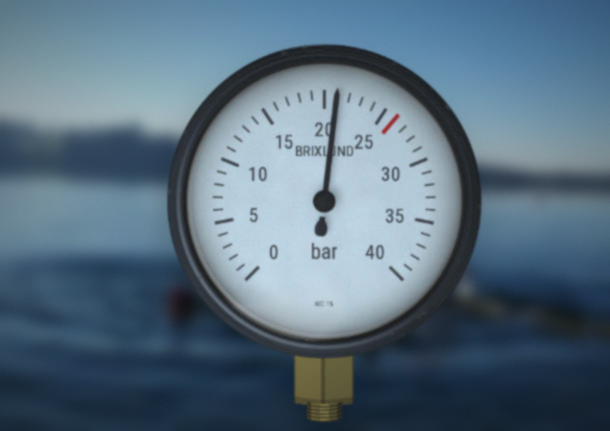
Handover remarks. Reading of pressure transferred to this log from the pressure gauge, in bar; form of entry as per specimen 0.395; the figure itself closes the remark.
21
